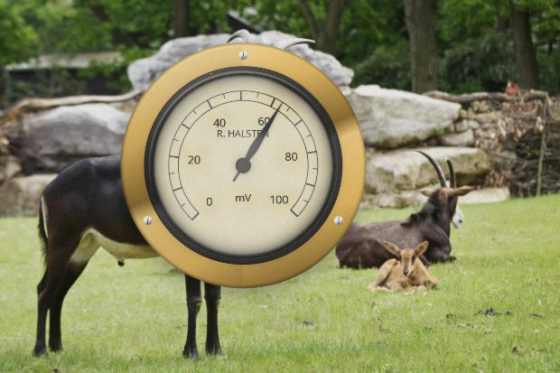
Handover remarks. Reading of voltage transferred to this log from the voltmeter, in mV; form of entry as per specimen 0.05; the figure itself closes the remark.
62.5
